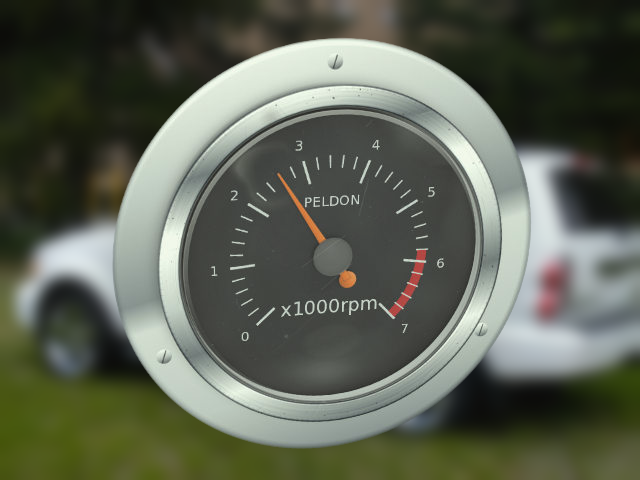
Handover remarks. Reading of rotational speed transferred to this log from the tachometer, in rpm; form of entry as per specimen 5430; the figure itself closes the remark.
2600
